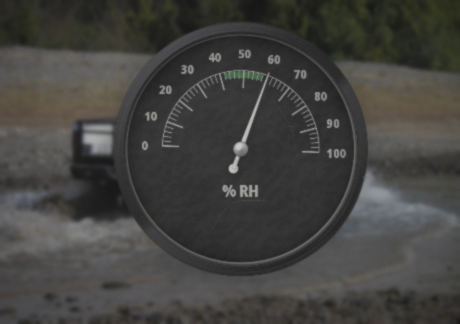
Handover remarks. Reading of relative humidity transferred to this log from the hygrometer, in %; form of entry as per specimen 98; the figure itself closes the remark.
60
